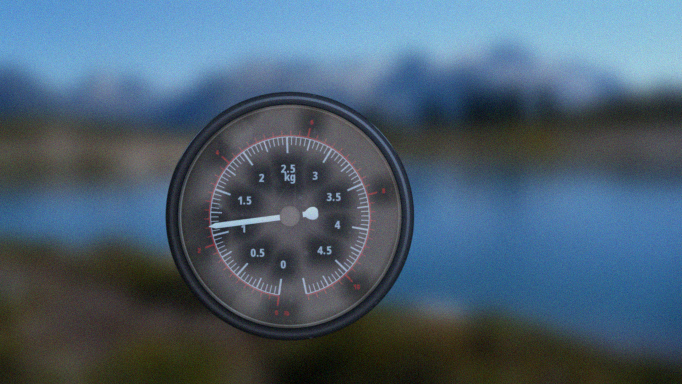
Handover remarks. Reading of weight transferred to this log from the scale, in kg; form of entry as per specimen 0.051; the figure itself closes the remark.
1.1
